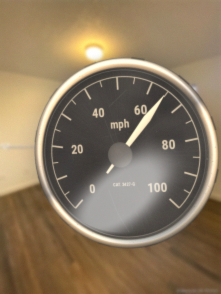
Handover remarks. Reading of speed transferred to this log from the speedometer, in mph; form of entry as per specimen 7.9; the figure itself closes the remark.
65
